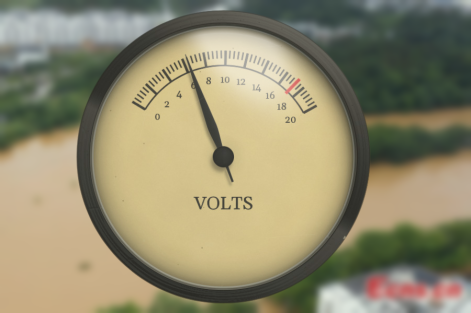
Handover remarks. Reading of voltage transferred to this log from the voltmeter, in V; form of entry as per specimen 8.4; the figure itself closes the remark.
6.4
